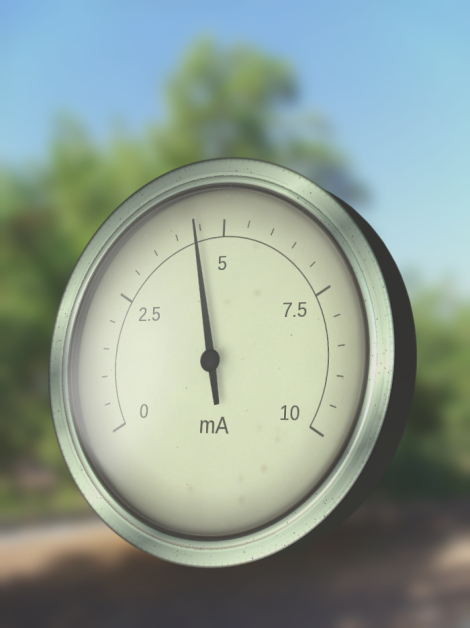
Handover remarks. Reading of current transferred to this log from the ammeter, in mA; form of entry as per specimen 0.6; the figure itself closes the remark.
4.5
